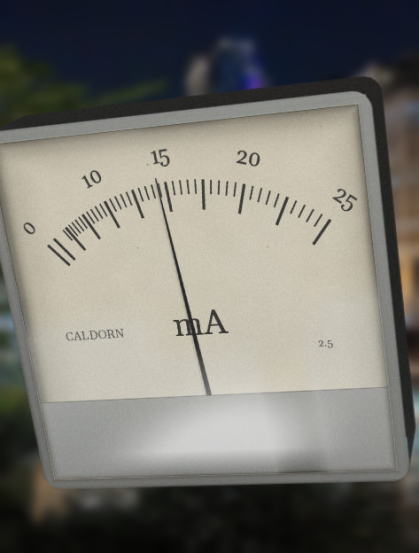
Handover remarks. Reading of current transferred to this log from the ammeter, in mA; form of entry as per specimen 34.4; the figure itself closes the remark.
14.5
